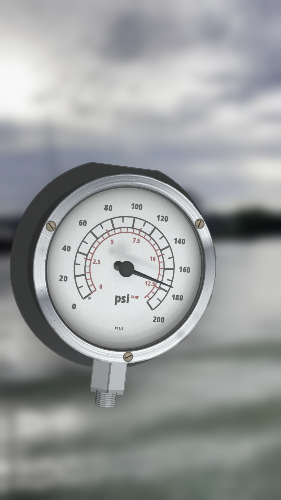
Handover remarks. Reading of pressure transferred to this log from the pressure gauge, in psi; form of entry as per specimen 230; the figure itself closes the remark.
175
